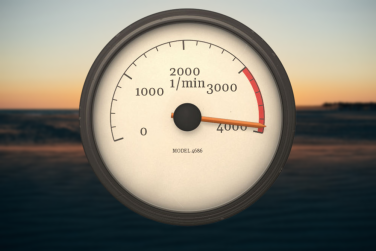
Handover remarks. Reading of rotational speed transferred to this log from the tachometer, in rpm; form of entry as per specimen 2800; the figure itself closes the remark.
3900
